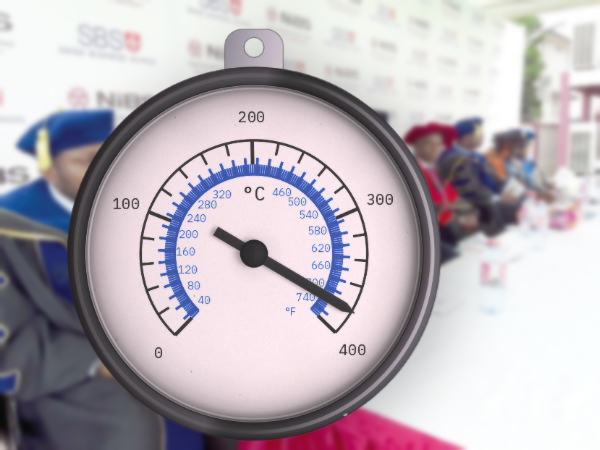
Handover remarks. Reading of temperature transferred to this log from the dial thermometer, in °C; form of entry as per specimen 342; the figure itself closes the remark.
380
